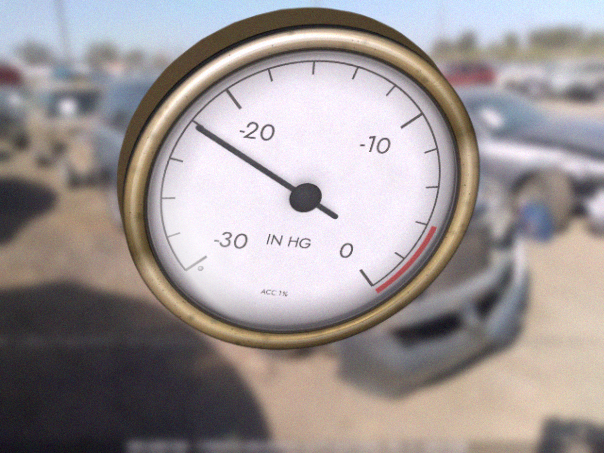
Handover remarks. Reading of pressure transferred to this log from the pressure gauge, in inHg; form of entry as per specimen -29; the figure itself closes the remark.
-22
